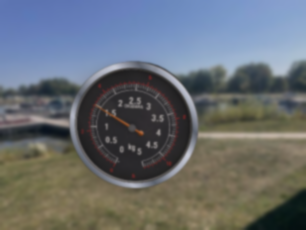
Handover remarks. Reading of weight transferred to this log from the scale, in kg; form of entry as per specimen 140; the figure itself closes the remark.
1.5
